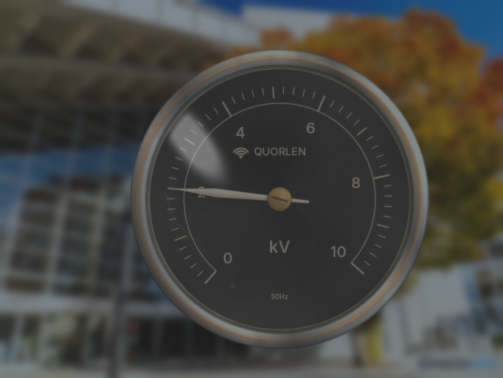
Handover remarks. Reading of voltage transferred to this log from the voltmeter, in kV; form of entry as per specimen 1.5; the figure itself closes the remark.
2
